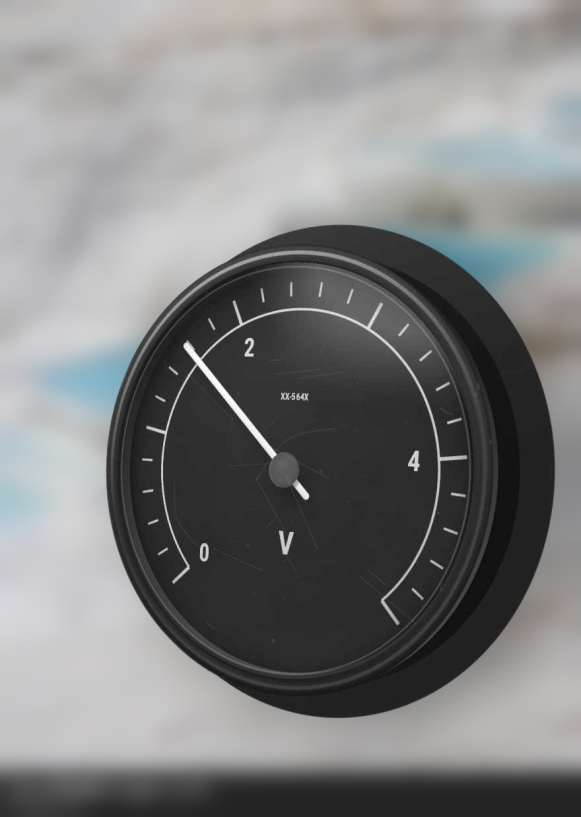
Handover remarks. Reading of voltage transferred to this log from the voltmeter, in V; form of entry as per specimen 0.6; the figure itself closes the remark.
1.6
